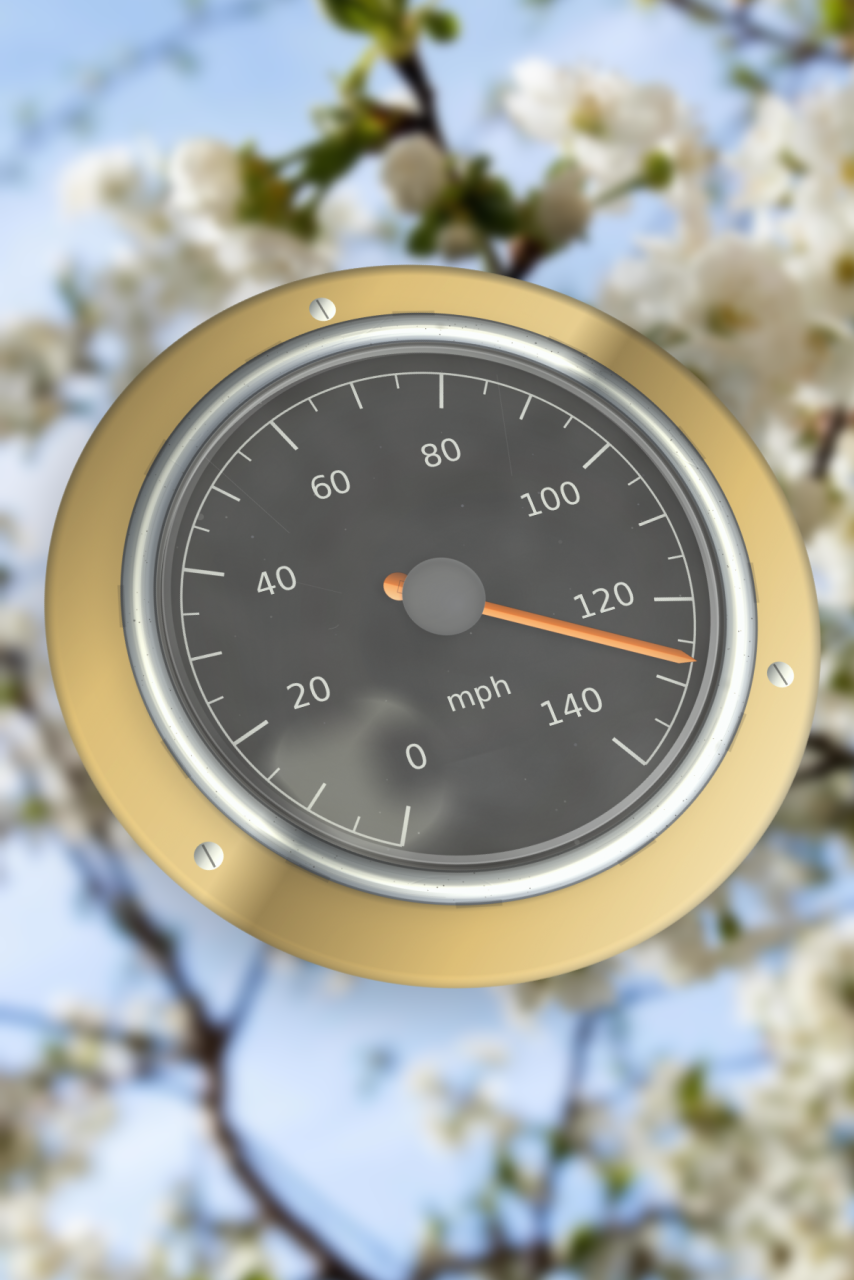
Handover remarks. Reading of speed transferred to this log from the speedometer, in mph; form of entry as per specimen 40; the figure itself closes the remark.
127.5
